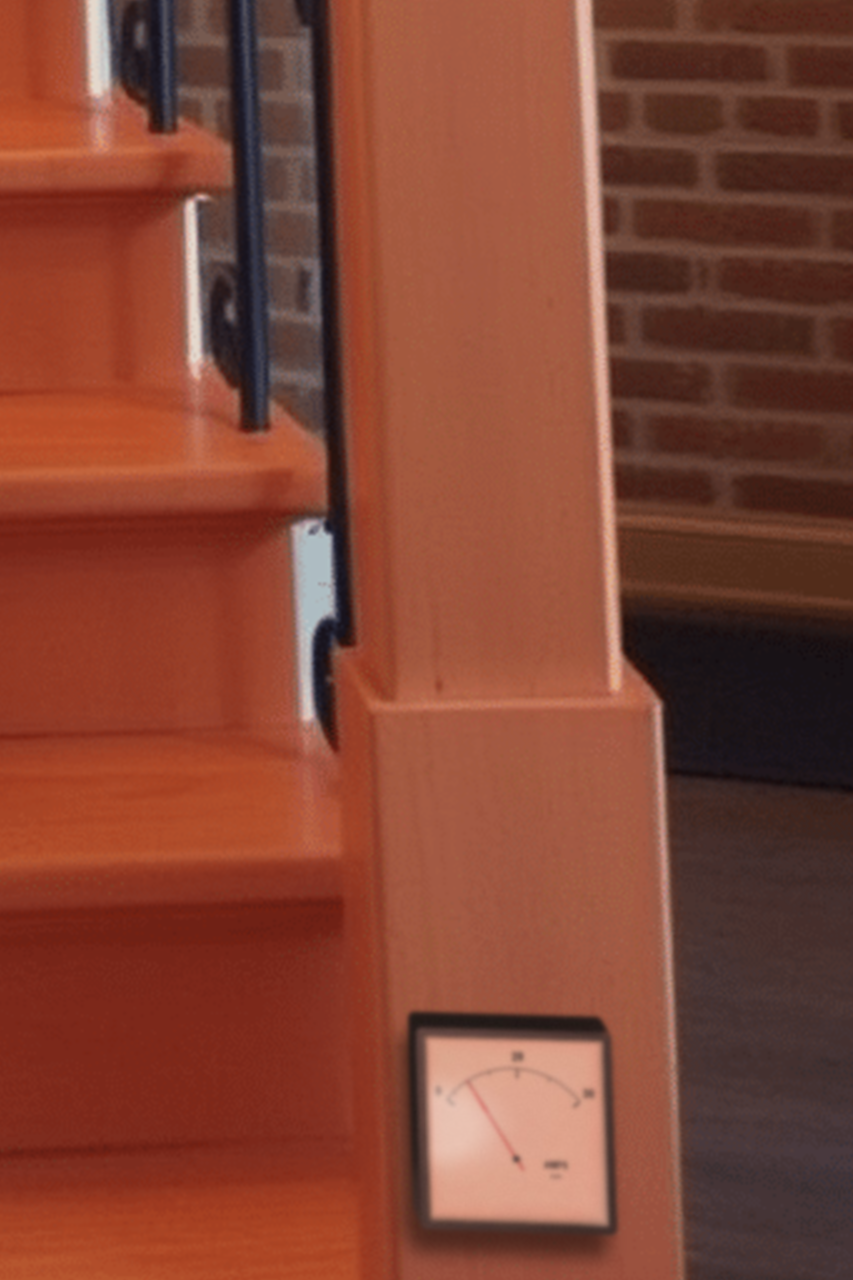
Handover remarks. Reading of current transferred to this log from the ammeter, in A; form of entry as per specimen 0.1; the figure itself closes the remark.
10
